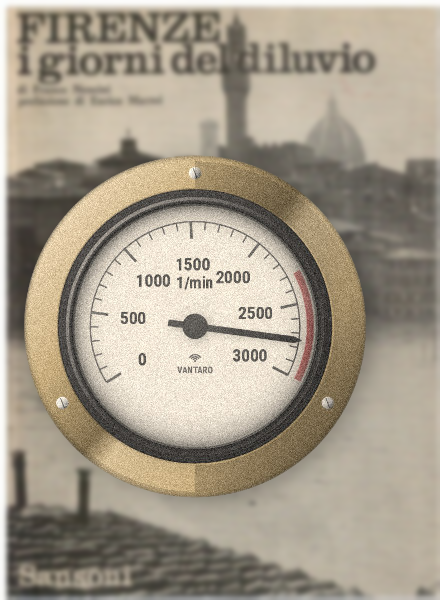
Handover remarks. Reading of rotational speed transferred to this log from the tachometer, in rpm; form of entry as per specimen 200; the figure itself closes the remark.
2750
